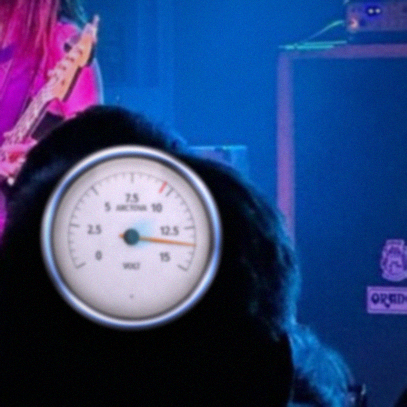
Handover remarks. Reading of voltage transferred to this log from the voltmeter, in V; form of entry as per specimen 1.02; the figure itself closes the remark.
13.5
